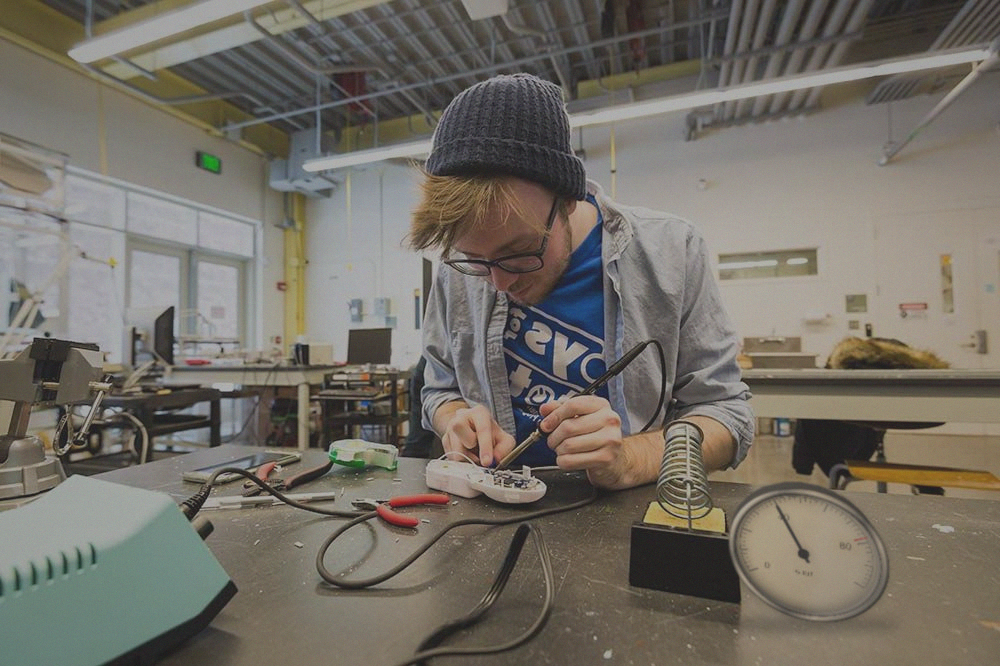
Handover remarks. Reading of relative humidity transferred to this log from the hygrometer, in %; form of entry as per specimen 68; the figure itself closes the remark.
40
